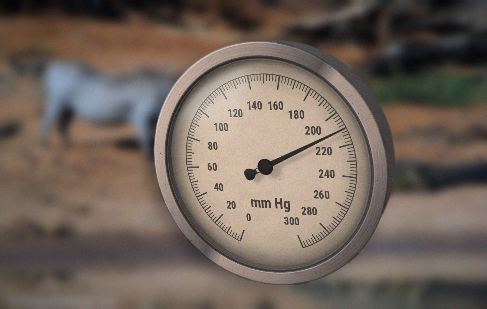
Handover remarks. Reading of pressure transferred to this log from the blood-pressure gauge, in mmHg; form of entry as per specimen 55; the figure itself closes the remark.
210
